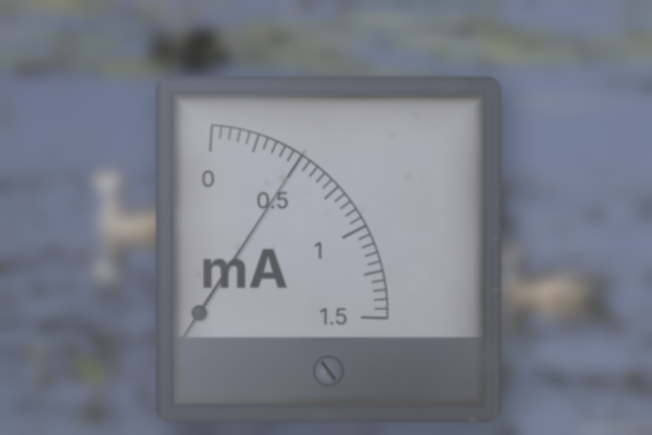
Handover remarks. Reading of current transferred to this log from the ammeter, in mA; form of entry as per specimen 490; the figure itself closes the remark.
0.5
